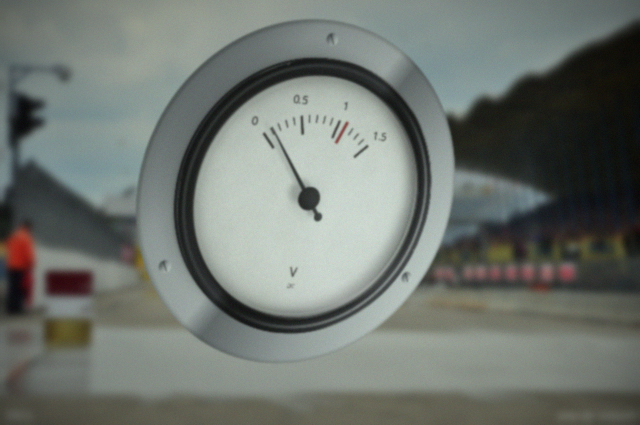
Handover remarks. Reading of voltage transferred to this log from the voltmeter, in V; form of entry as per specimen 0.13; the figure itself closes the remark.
0.1
